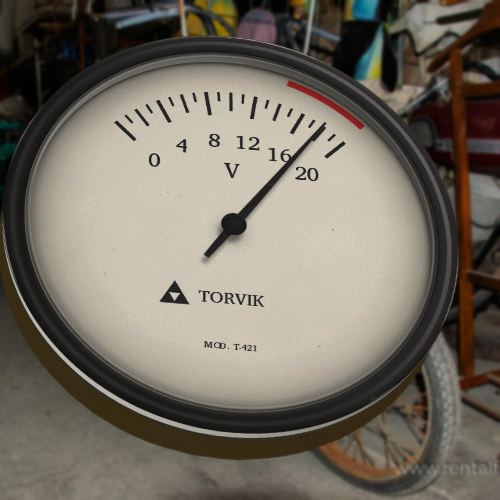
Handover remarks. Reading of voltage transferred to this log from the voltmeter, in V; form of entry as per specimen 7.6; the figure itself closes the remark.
18
